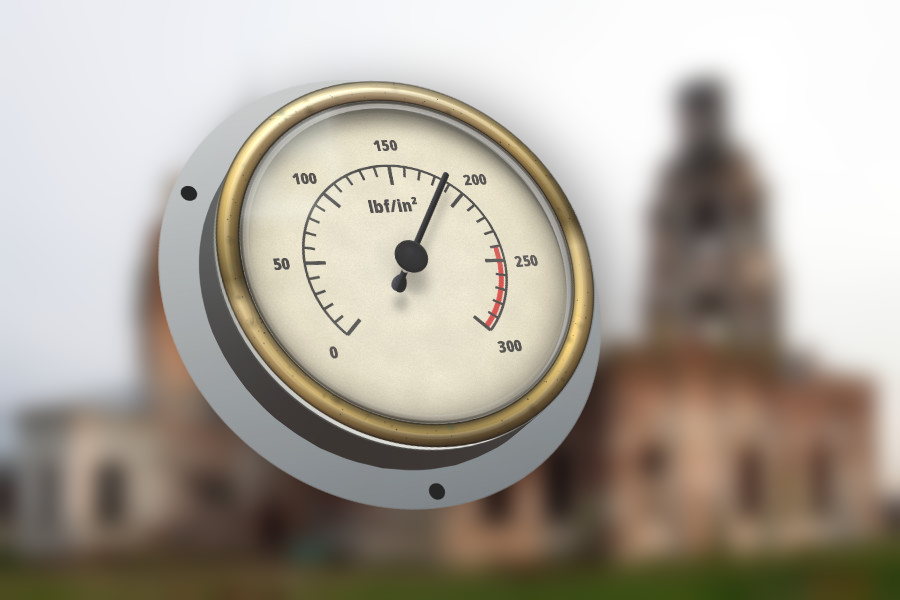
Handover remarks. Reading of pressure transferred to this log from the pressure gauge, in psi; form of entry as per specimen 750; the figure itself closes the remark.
185
